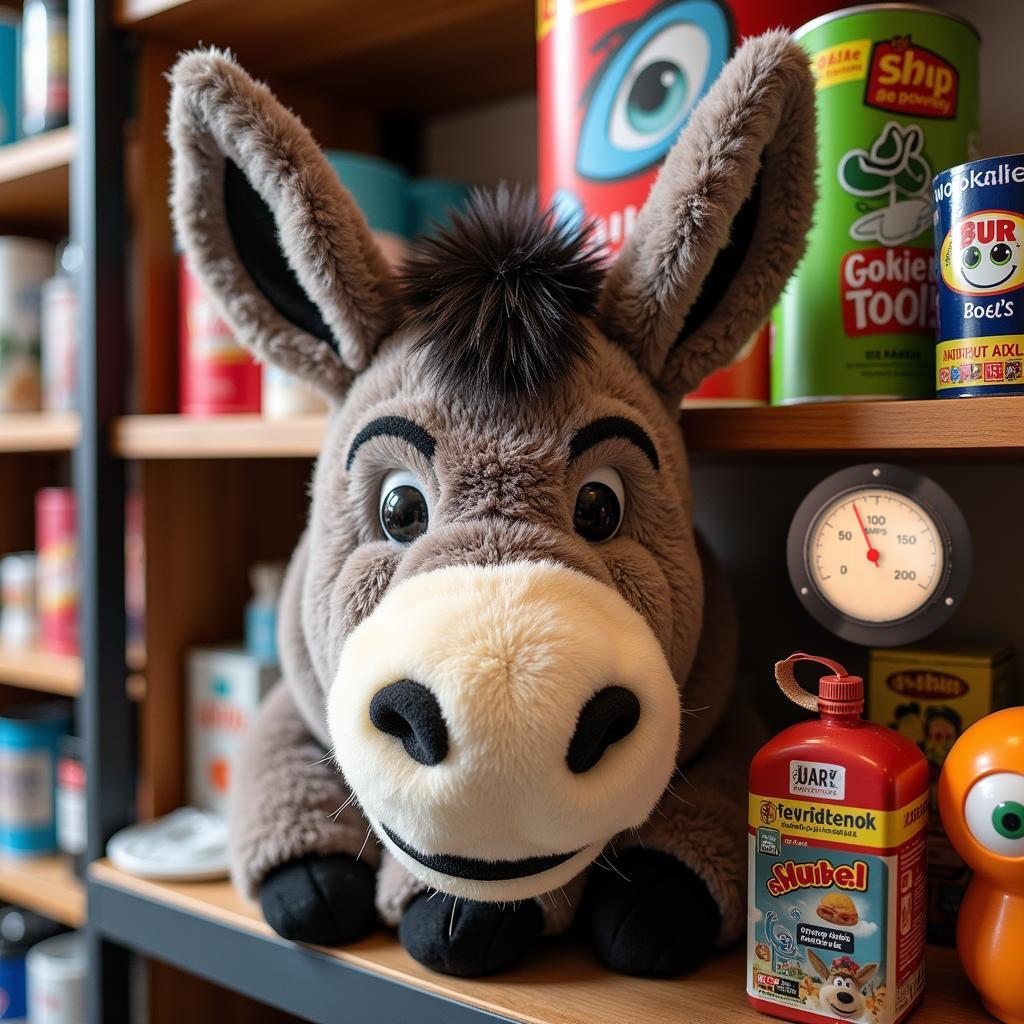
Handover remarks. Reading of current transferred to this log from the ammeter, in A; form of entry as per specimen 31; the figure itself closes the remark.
80
